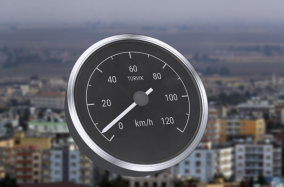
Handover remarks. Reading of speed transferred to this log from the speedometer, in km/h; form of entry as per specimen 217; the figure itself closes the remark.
5
